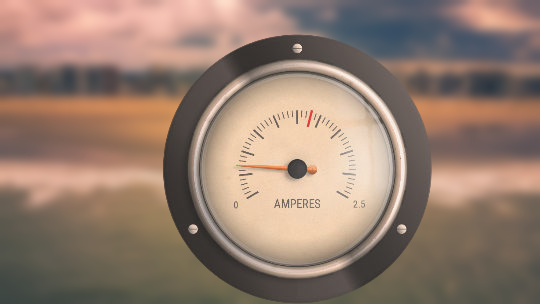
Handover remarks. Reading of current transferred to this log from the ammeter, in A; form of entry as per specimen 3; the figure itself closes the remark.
0.35
